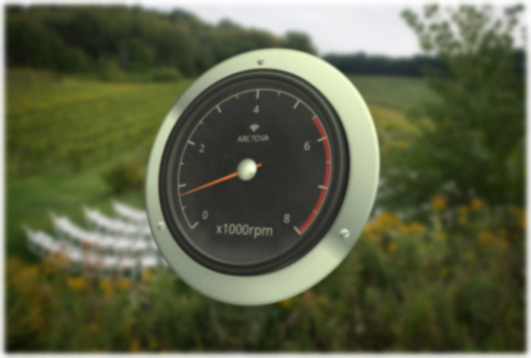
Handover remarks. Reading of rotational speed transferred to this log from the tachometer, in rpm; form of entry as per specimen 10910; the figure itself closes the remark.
750
